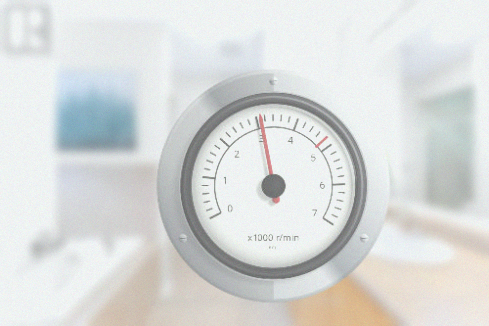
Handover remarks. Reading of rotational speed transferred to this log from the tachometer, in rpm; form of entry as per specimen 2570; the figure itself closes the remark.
3100
